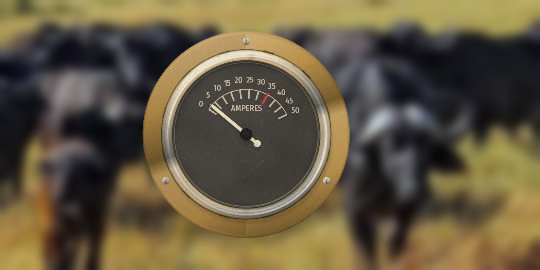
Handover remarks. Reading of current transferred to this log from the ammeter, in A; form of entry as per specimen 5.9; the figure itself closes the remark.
2.5
